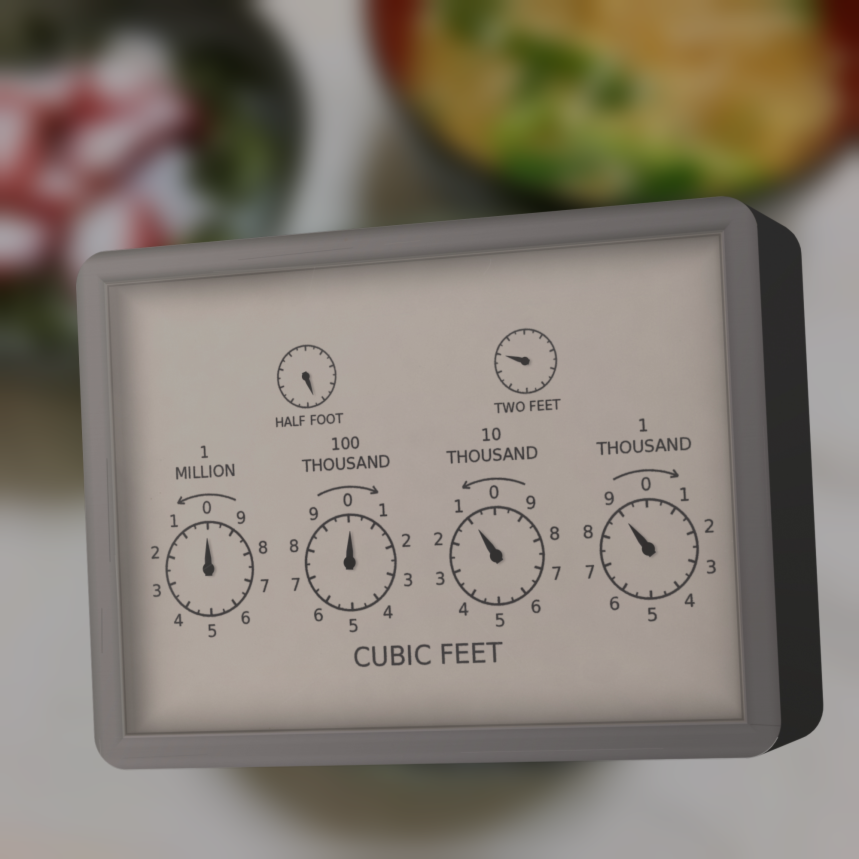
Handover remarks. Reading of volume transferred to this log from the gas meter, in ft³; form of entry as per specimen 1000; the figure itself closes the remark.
900
